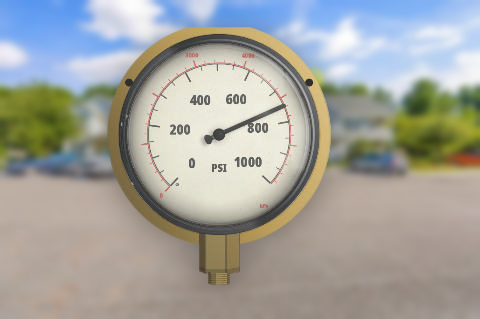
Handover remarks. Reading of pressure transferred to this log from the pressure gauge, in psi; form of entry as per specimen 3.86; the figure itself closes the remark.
750
